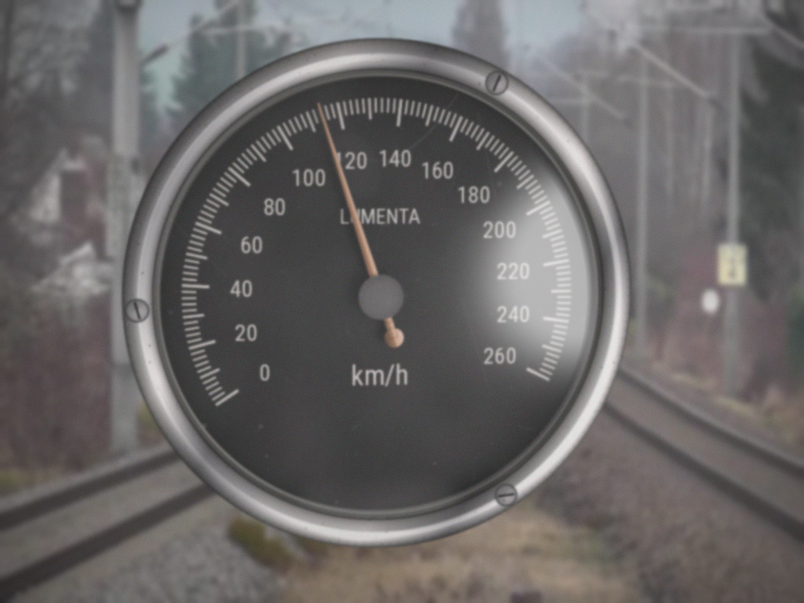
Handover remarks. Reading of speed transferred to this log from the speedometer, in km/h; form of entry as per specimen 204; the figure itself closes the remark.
114
